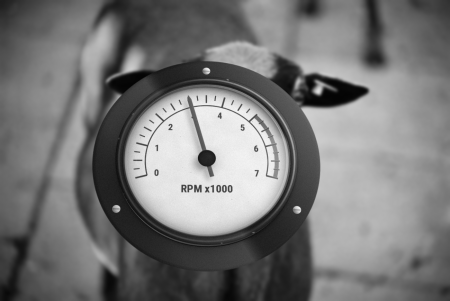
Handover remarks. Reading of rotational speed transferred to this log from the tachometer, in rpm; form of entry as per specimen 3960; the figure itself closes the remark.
3000
